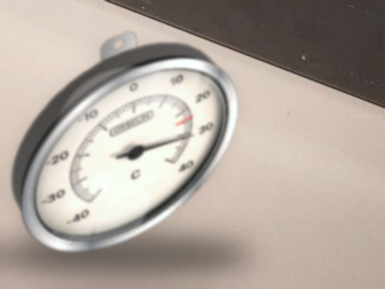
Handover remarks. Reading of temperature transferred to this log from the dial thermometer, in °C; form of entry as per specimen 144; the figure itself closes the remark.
30
